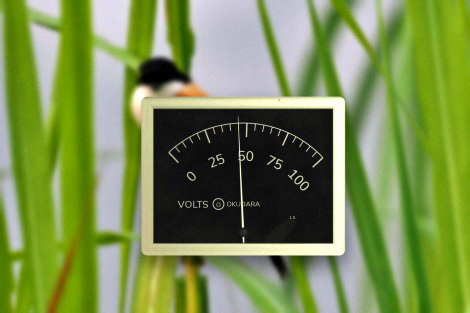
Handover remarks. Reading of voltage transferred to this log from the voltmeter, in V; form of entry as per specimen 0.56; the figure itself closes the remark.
45
